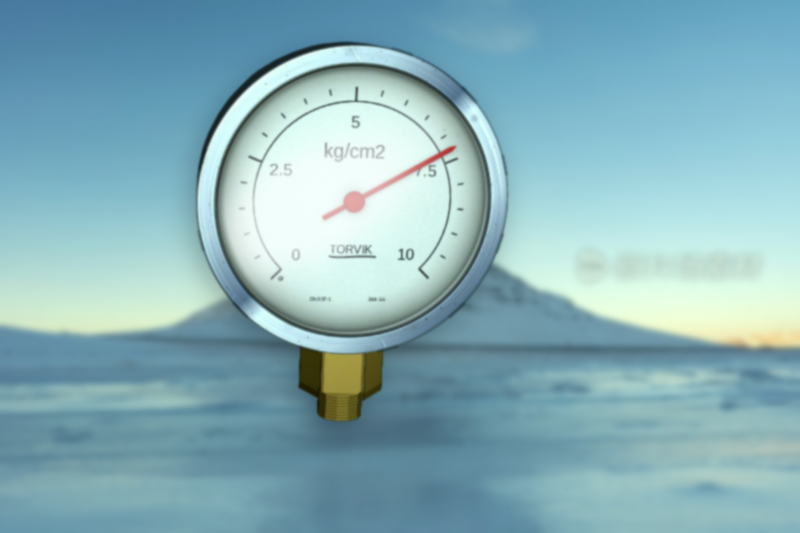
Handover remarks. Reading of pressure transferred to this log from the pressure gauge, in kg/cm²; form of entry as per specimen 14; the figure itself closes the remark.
7.25
